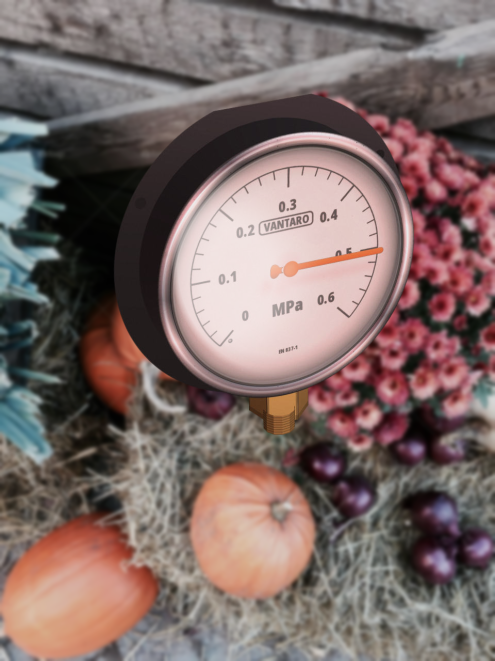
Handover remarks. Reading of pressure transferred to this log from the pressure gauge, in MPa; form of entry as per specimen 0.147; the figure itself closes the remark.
0.5
